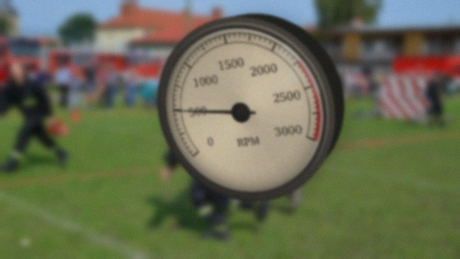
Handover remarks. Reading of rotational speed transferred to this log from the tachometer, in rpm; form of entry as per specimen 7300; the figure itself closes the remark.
500
